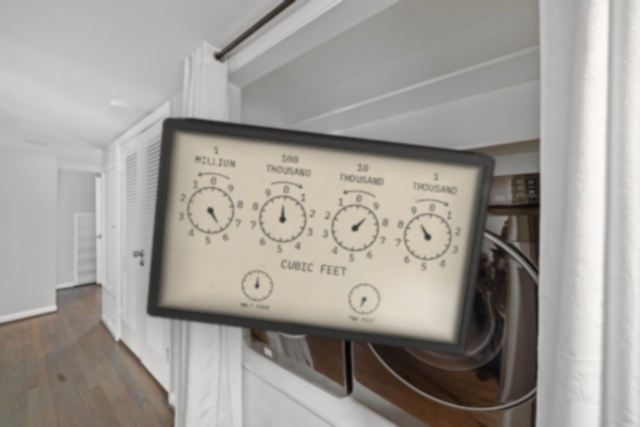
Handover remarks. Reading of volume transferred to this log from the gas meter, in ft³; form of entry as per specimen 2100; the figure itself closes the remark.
598900
